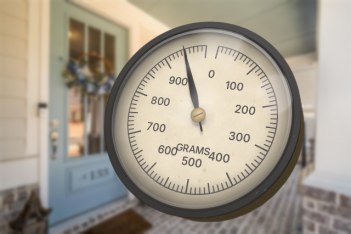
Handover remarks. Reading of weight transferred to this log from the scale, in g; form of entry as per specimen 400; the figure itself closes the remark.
950
